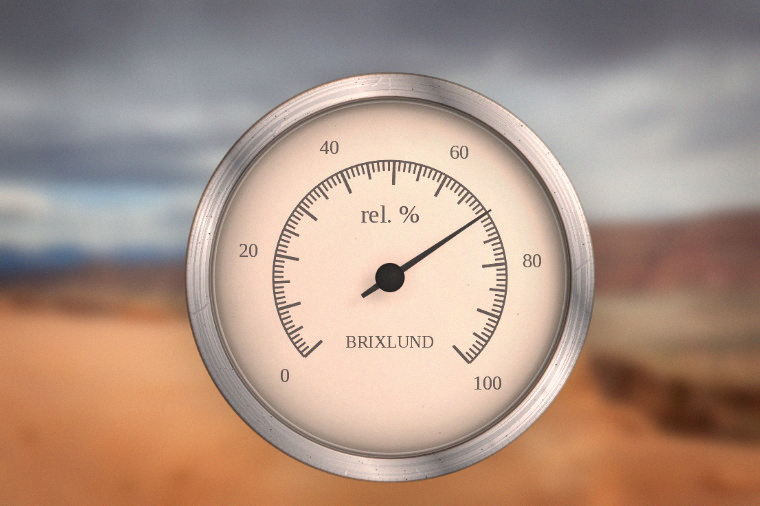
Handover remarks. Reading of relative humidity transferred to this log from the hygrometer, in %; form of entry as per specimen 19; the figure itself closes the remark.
70
